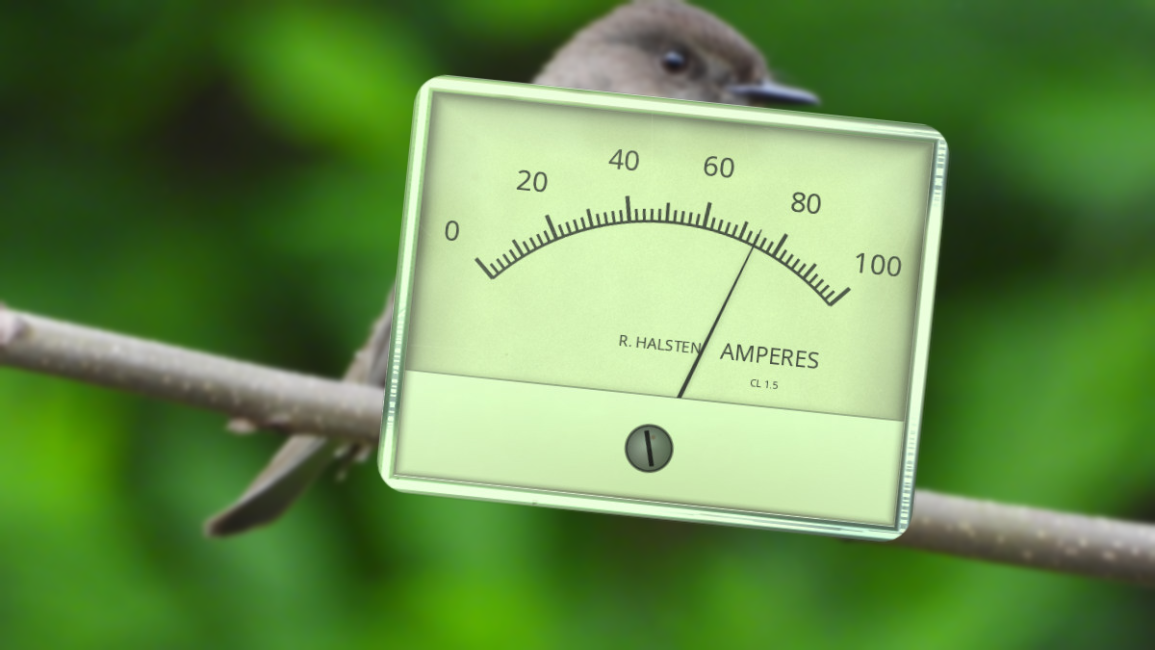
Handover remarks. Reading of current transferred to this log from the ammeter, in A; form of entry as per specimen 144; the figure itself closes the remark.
74
